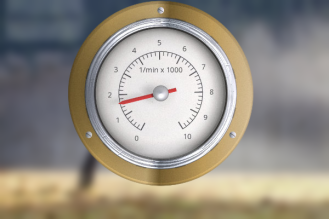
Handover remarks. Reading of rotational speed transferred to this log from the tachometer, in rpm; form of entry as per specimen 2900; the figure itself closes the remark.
1600
